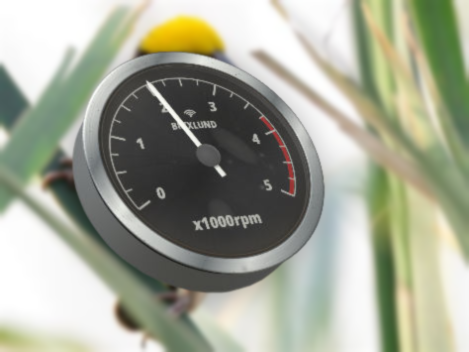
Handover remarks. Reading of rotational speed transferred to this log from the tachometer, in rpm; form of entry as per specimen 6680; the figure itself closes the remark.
2000
